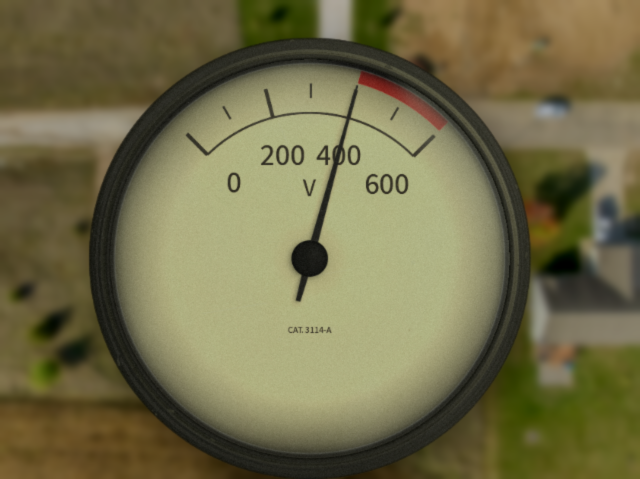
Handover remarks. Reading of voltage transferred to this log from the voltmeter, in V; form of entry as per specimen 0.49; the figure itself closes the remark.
400
